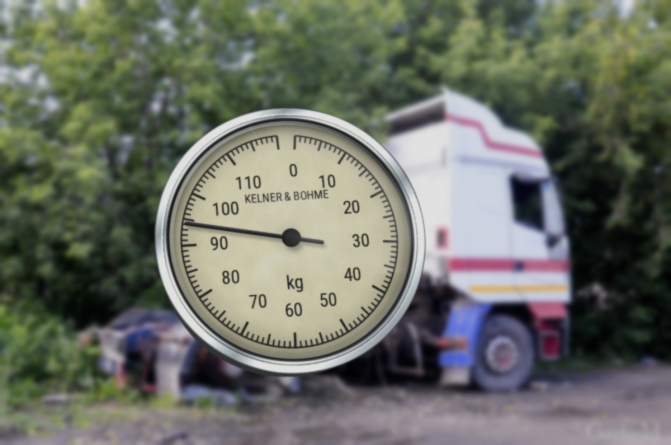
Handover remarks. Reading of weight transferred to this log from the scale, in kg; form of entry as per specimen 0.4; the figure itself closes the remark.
94
